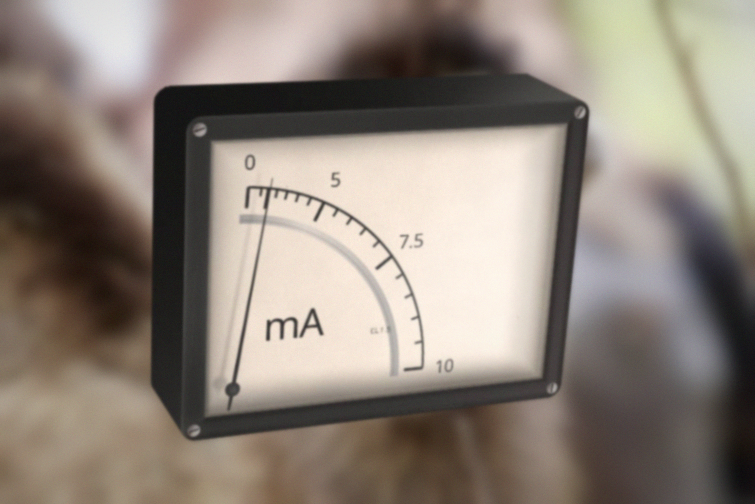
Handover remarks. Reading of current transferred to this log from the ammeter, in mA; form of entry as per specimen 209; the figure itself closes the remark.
2.5
